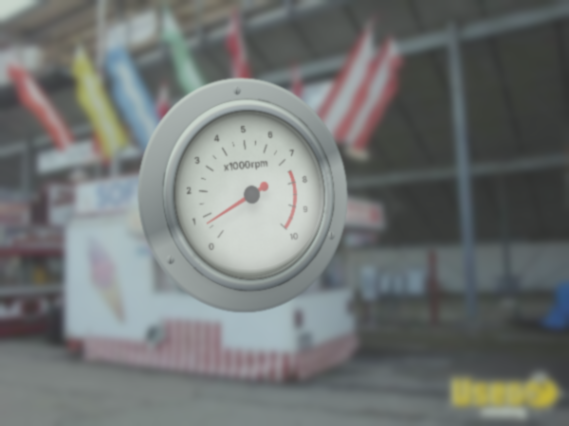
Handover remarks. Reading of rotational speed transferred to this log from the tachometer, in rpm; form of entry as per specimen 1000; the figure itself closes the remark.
750
